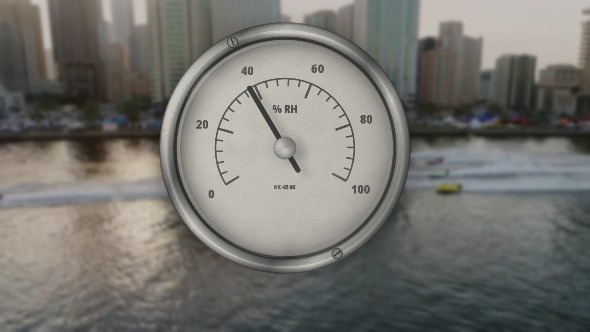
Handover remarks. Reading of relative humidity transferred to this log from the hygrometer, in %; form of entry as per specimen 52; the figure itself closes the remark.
38
